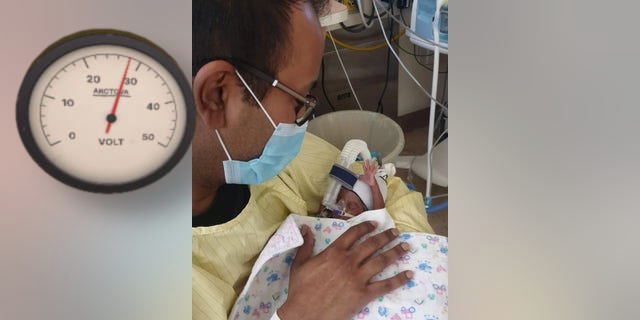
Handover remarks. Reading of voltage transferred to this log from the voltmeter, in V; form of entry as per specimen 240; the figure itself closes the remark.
28
